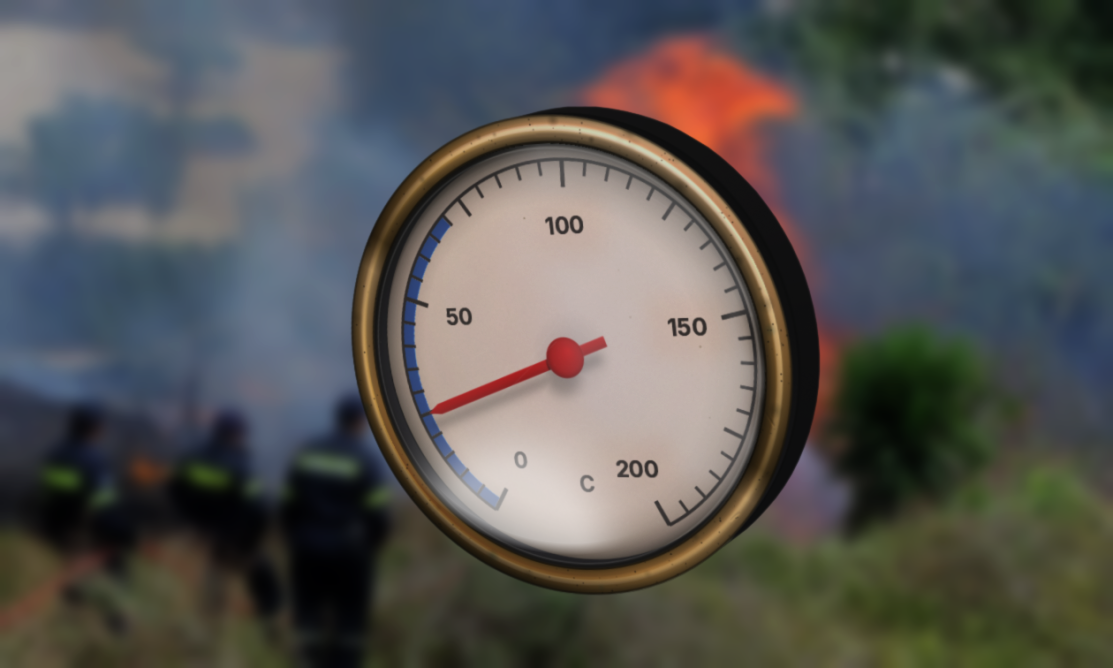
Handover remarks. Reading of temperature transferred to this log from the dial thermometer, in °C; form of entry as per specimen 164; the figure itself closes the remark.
25
